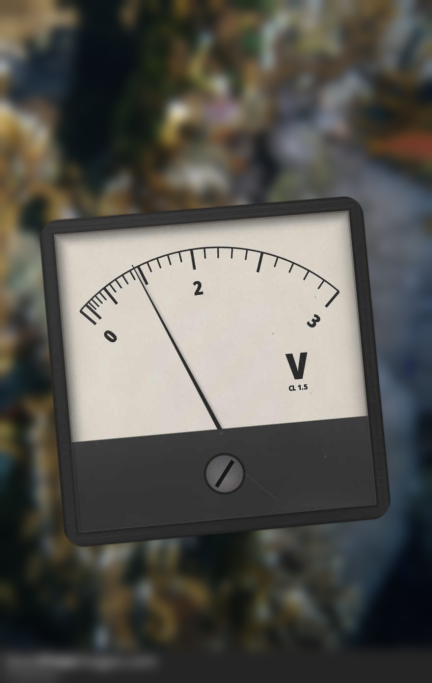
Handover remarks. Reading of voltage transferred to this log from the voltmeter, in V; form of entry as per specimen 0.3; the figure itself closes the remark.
1.45
